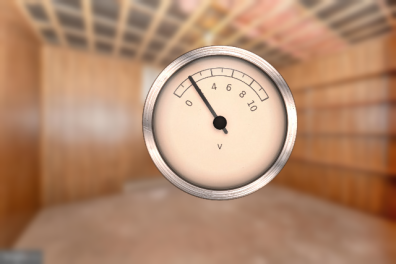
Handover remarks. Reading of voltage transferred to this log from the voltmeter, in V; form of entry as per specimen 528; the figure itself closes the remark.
2
